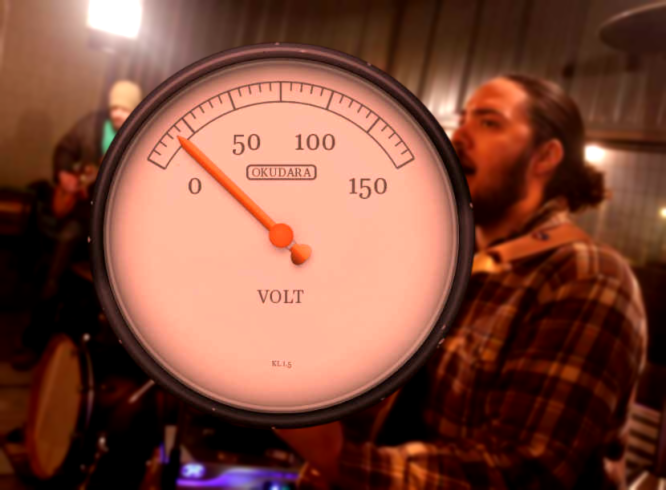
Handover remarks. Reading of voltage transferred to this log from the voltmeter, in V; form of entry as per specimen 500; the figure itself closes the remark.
17.5
